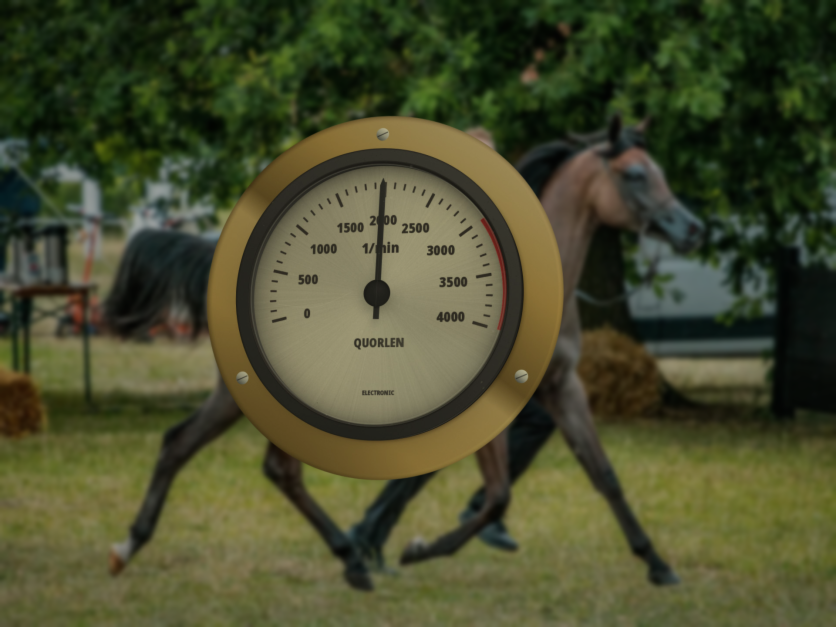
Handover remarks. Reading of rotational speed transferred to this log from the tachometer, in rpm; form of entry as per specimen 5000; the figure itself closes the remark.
2000
